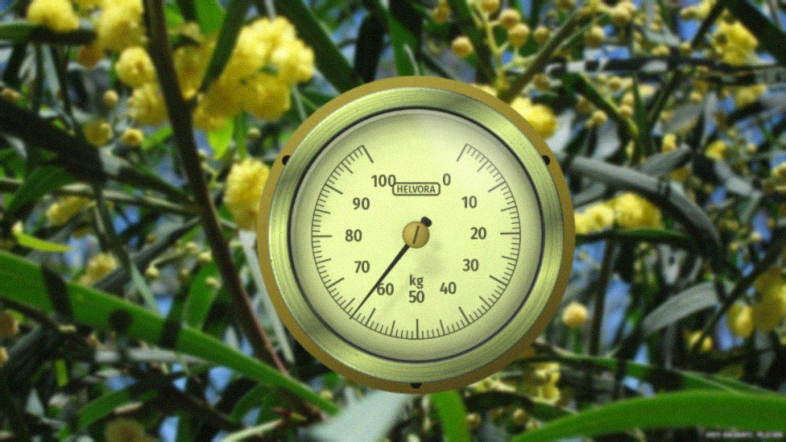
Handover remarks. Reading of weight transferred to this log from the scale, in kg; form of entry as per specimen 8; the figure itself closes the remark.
63
